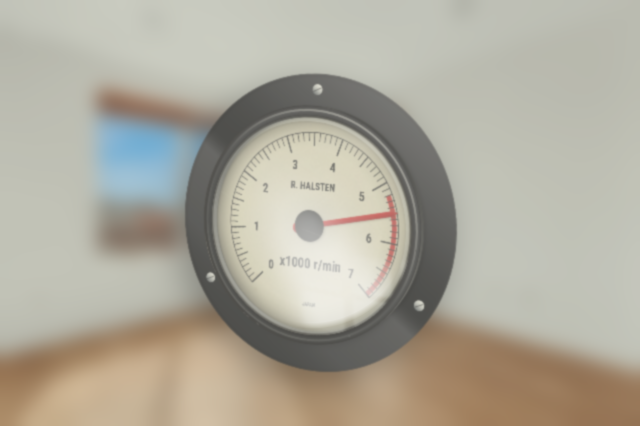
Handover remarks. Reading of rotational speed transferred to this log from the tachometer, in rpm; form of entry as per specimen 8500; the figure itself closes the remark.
5500
